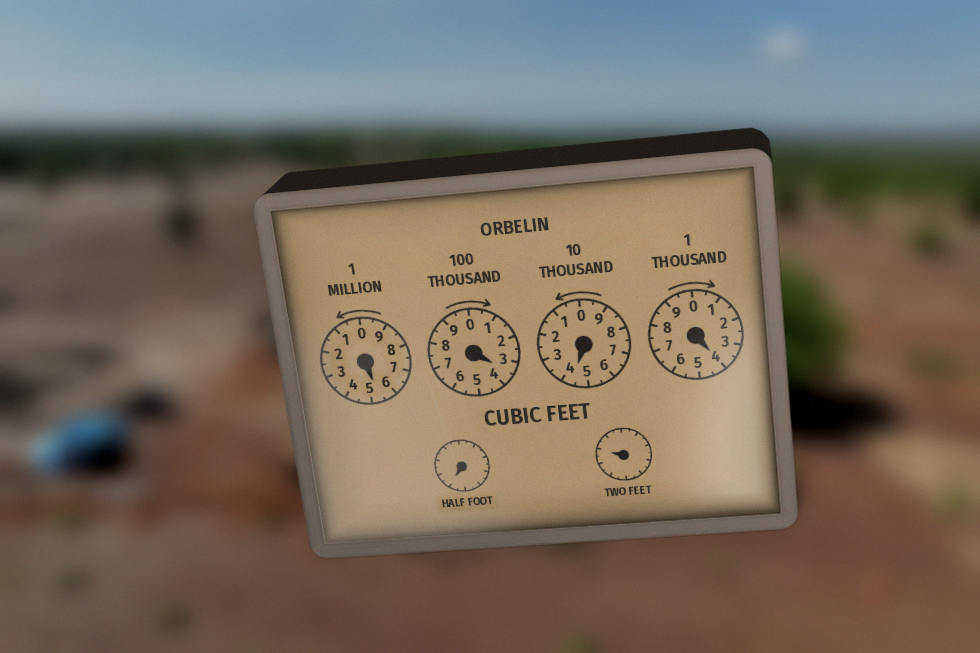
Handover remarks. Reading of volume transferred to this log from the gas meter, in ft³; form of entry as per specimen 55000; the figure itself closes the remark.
534400
